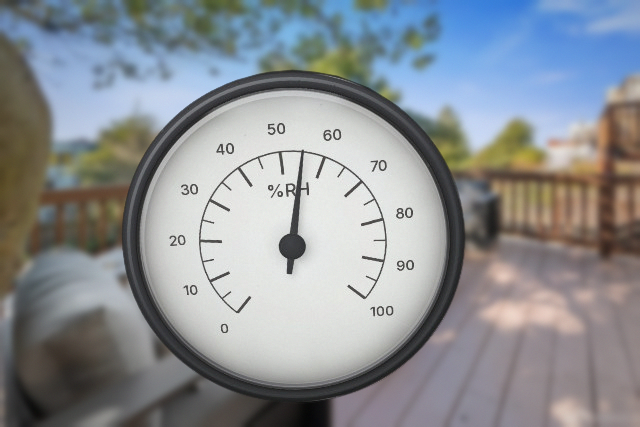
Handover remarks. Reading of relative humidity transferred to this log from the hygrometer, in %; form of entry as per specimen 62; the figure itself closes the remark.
55
